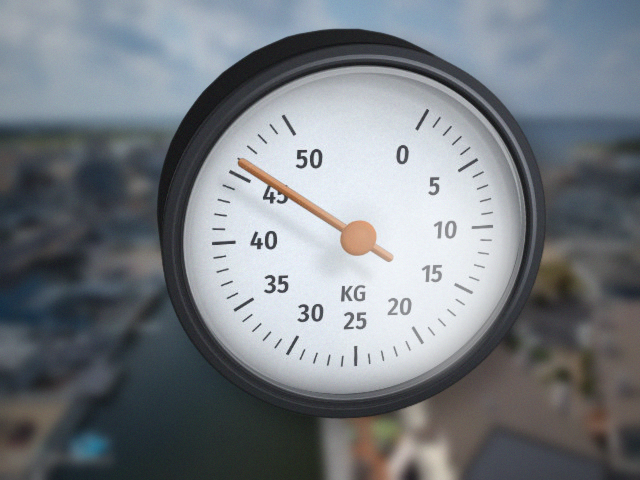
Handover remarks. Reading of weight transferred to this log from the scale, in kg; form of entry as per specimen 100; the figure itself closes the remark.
46
